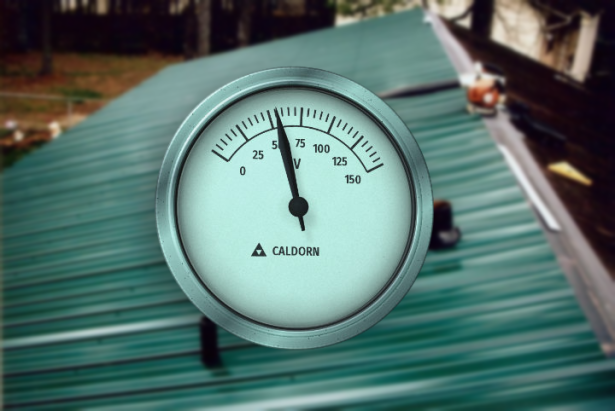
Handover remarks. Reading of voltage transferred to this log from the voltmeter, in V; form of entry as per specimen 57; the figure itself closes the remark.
55
